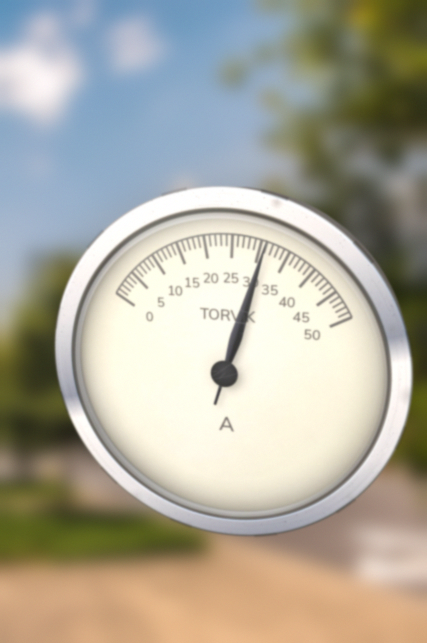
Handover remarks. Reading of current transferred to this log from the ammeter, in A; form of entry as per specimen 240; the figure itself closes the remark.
31
